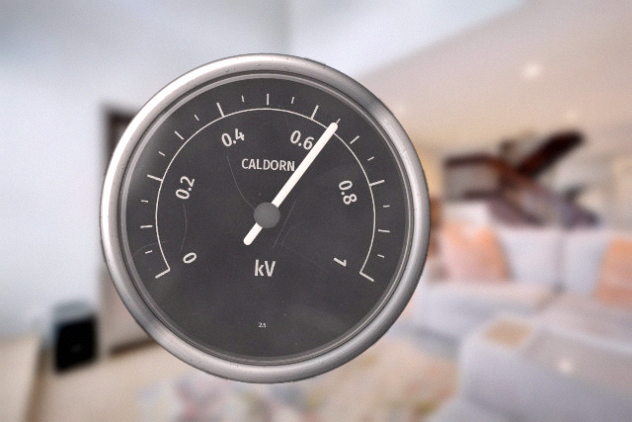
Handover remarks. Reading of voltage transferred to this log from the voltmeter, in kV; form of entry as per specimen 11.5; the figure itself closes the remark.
0.65
